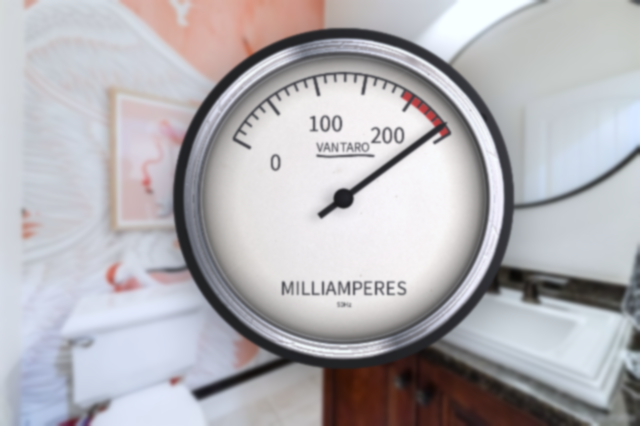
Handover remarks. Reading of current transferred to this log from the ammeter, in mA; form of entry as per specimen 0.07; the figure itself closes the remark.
240
